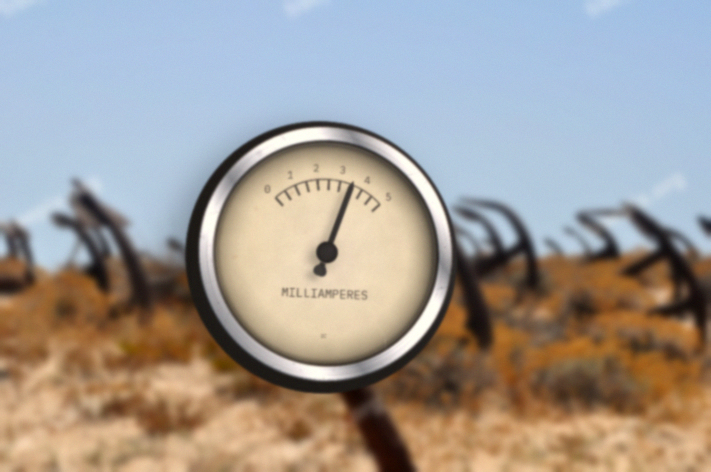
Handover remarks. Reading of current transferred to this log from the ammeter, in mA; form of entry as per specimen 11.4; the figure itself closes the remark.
3.5
